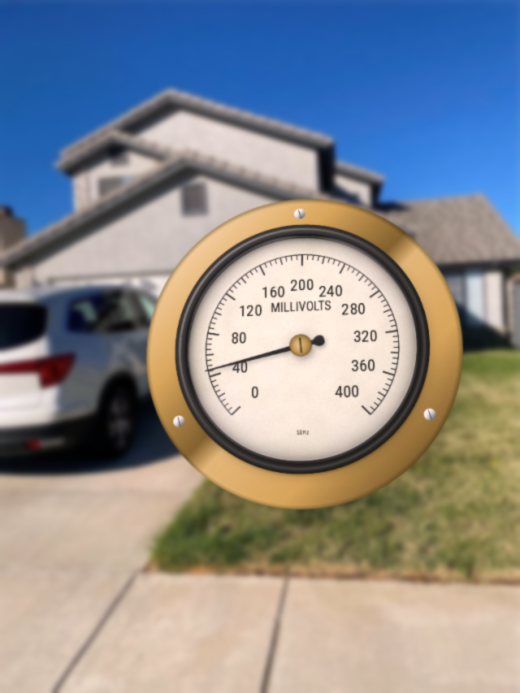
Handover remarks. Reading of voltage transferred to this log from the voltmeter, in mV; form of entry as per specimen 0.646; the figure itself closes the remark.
45
